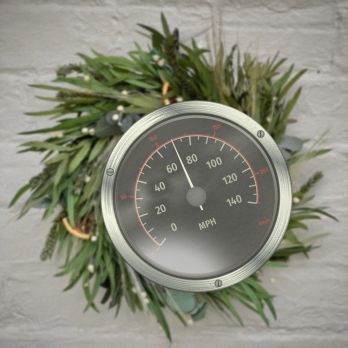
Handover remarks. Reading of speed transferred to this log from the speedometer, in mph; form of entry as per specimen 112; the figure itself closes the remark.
70
